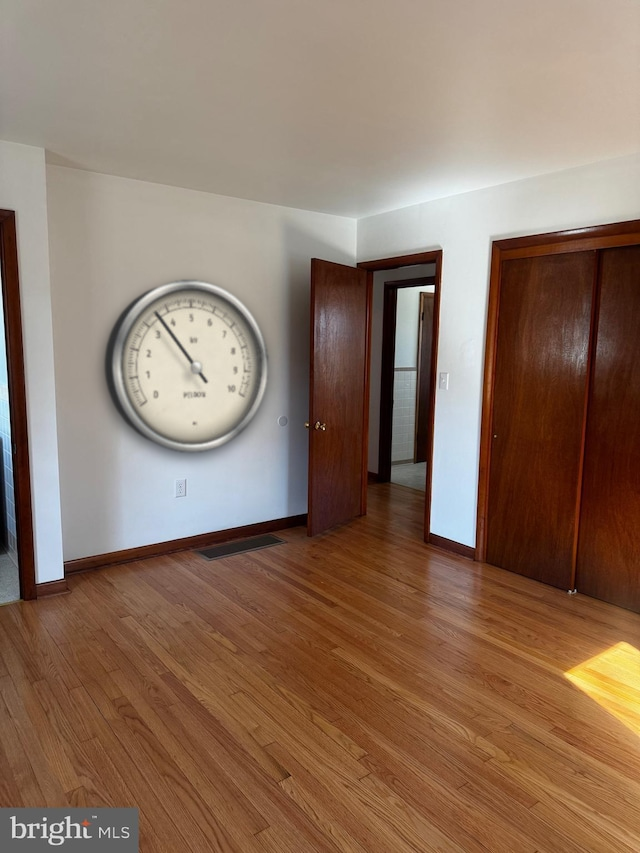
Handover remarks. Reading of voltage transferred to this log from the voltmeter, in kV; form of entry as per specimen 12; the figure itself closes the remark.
3.5
